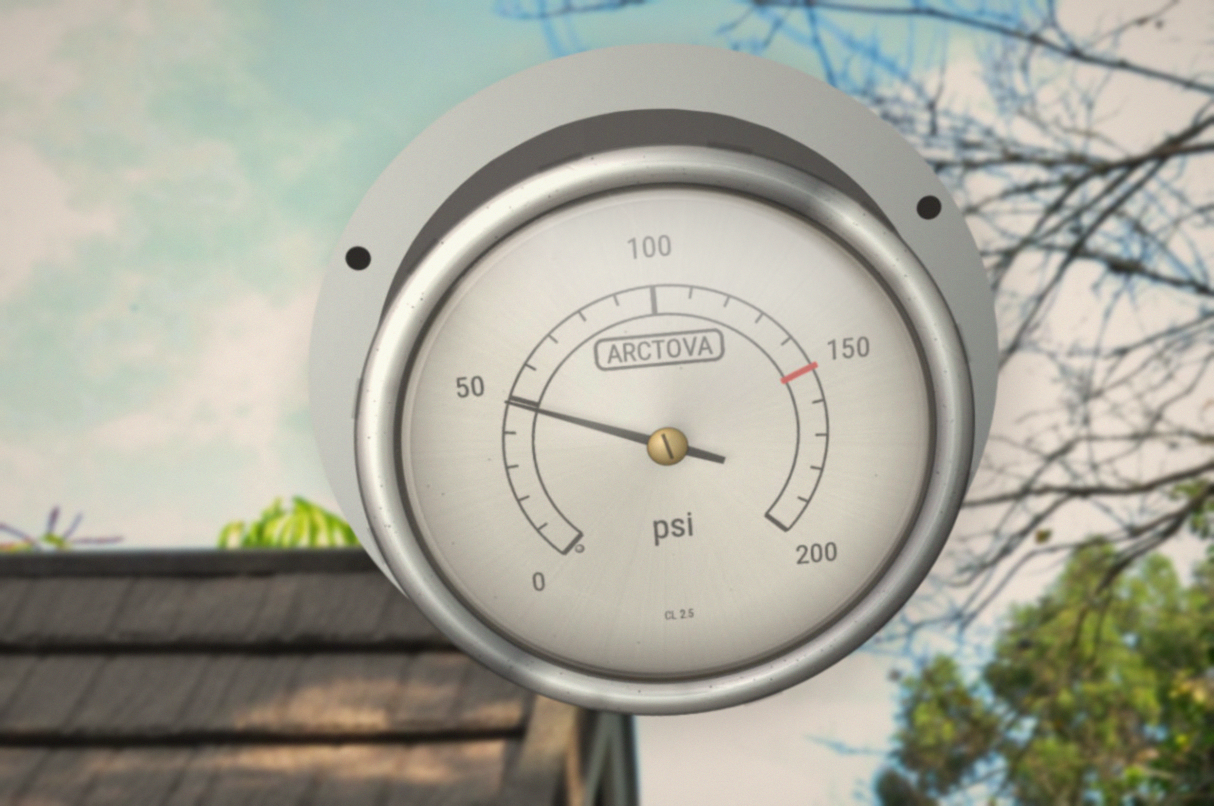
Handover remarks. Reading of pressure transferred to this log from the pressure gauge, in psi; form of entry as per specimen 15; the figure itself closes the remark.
50
